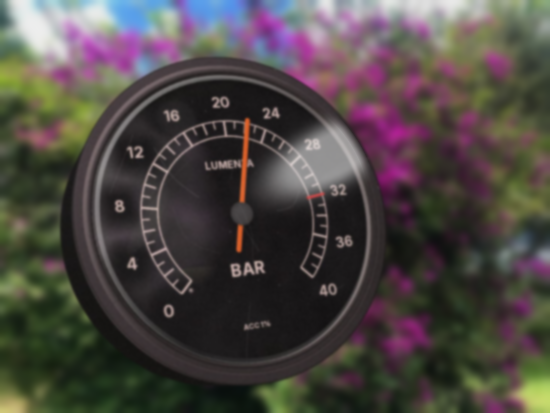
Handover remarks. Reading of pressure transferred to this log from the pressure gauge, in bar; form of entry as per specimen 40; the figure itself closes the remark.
22
